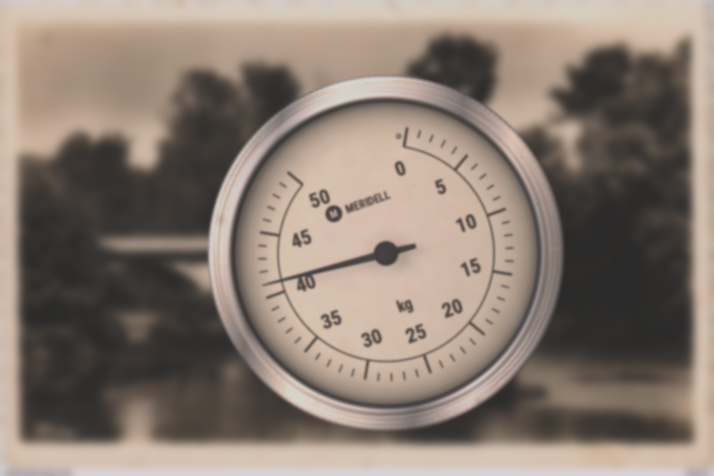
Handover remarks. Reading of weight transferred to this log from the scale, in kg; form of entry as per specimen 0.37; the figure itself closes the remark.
41
